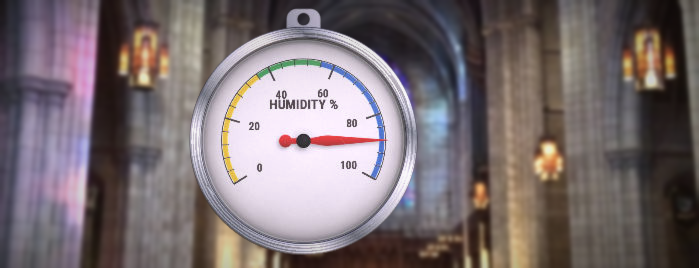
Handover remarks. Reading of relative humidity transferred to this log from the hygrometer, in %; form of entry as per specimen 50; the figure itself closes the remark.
88
